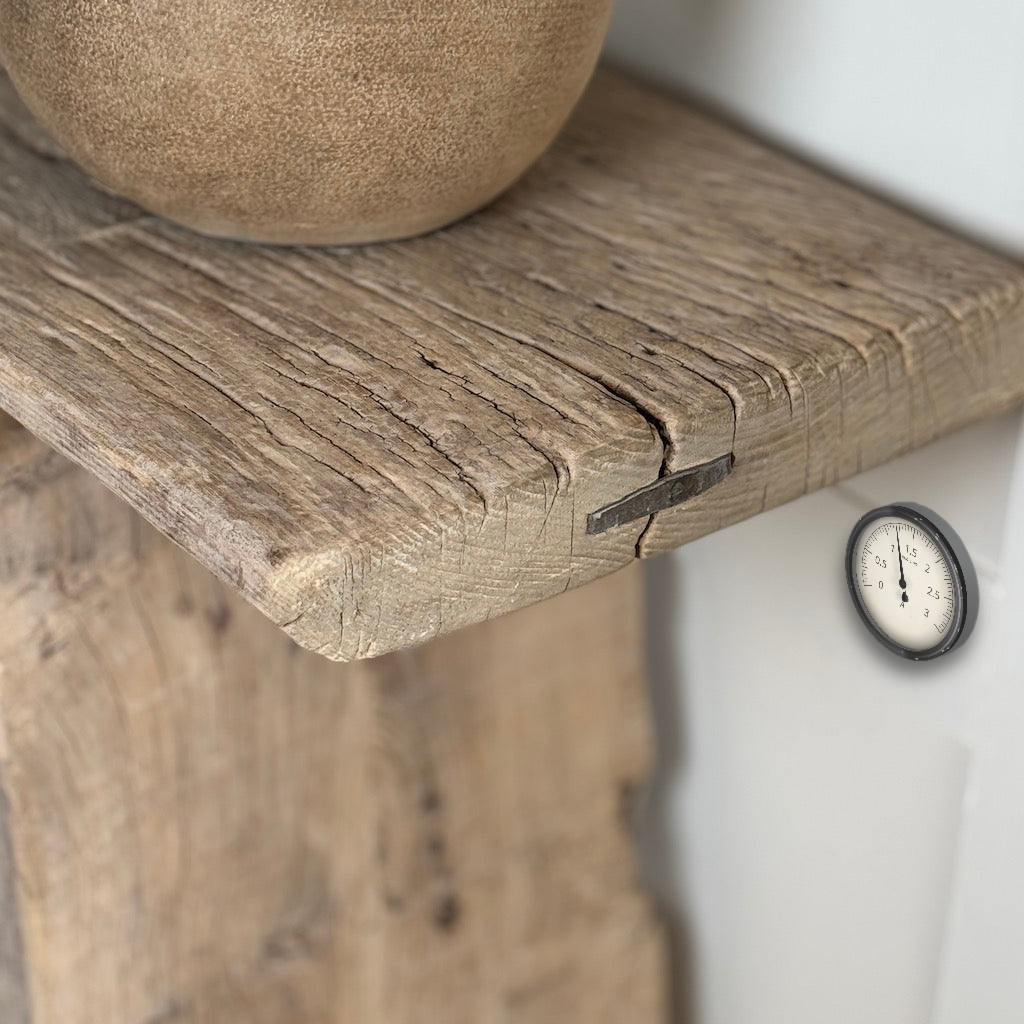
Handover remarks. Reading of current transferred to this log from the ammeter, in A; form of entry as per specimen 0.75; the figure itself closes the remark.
1.25
